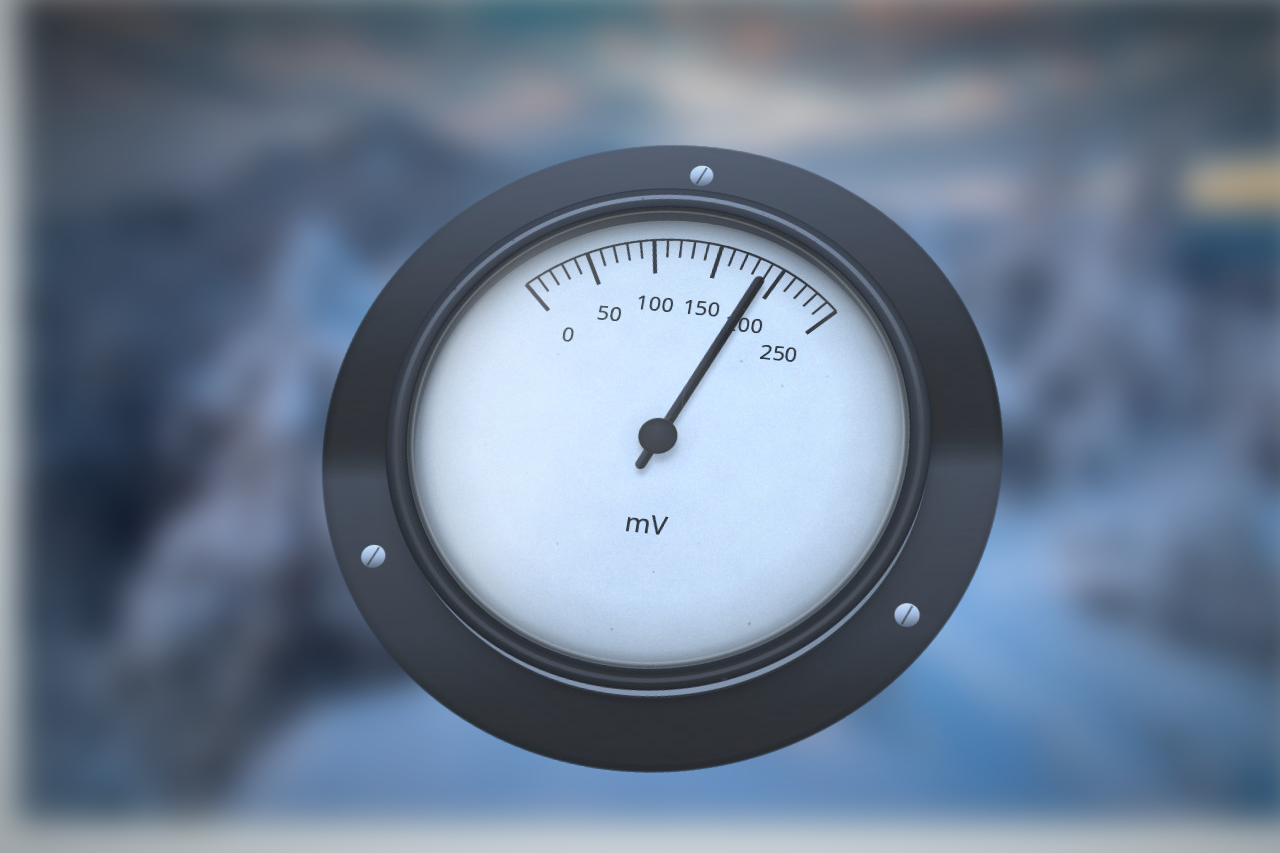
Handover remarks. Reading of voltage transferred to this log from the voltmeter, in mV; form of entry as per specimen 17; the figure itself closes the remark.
190
